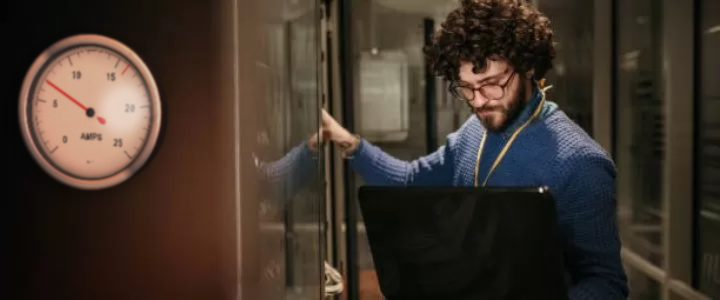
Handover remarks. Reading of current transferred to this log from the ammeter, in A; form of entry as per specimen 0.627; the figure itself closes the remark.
7
